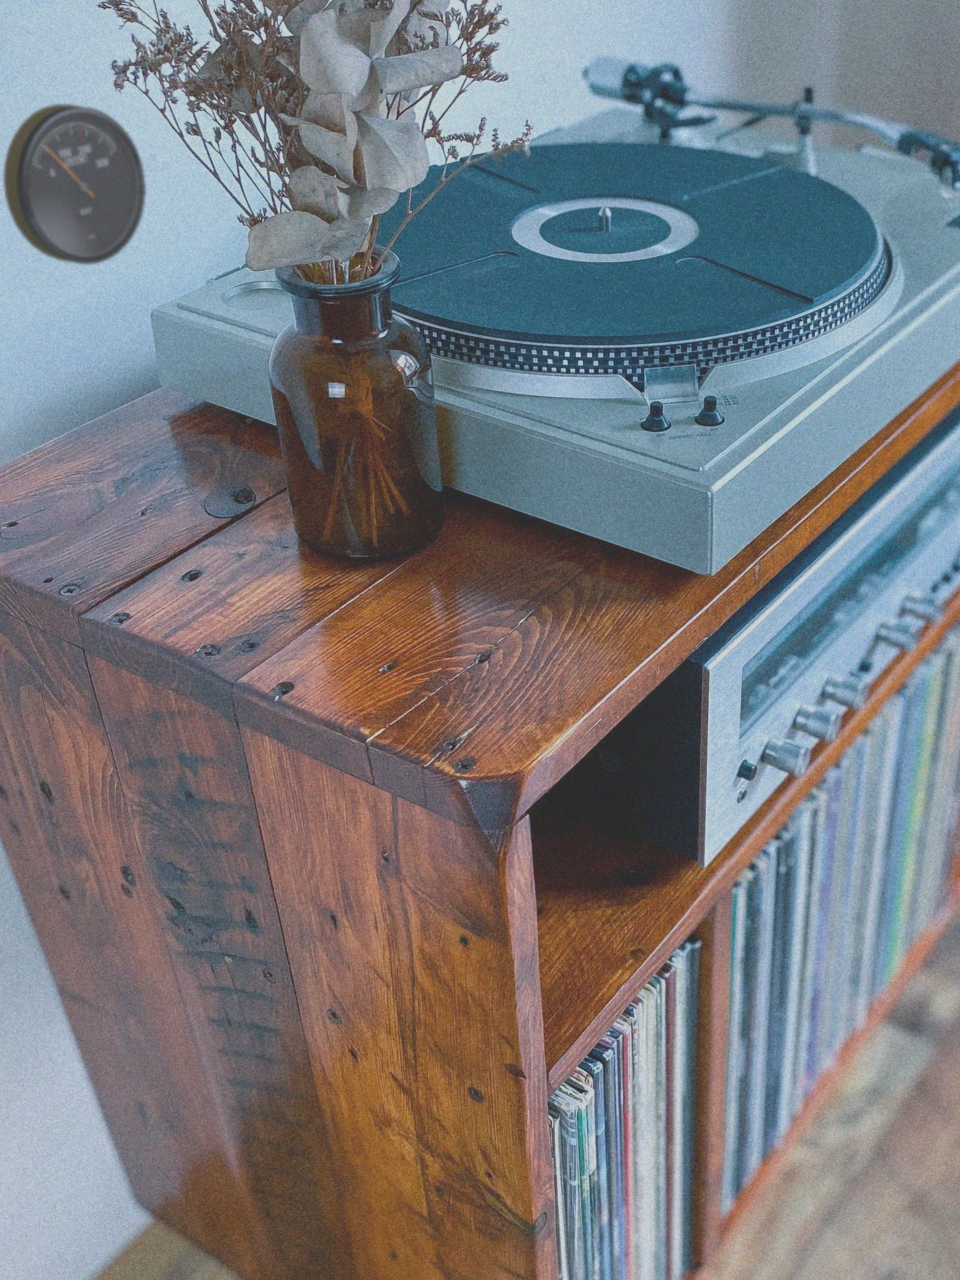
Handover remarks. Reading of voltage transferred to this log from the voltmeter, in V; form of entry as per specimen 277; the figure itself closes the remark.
50
